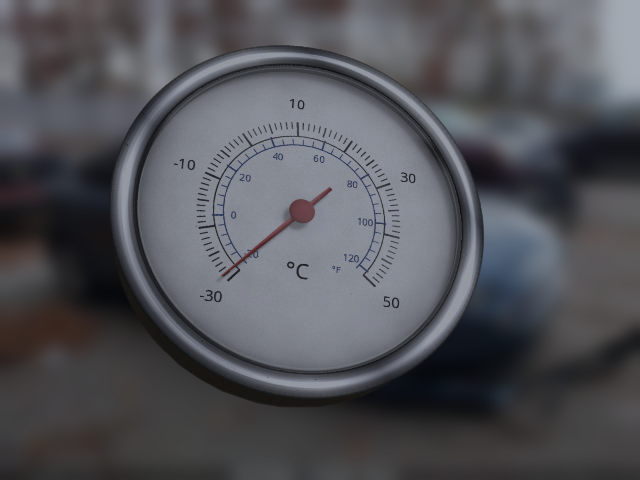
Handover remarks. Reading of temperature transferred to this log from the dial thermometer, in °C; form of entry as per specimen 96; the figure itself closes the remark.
-29
